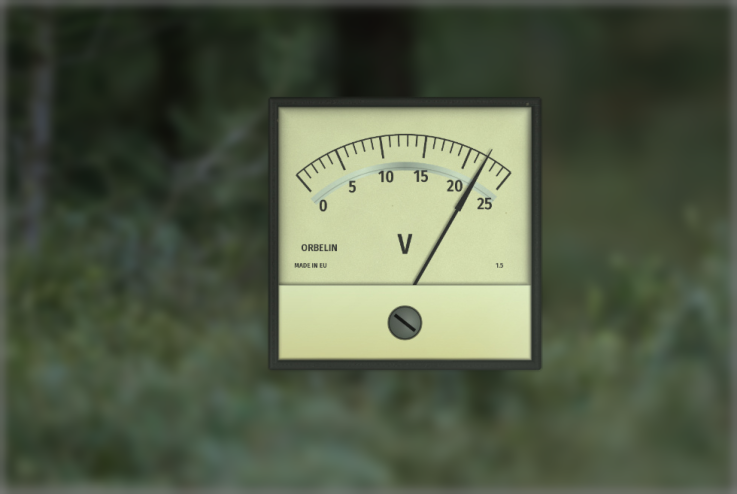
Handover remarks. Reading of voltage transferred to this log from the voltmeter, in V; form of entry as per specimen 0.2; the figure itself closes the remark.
22
